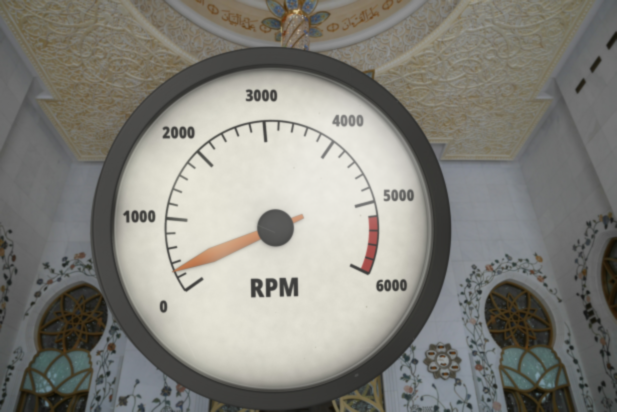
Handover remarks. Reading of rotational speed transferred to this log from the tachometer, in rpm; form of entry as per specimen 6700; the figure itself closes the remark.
300
